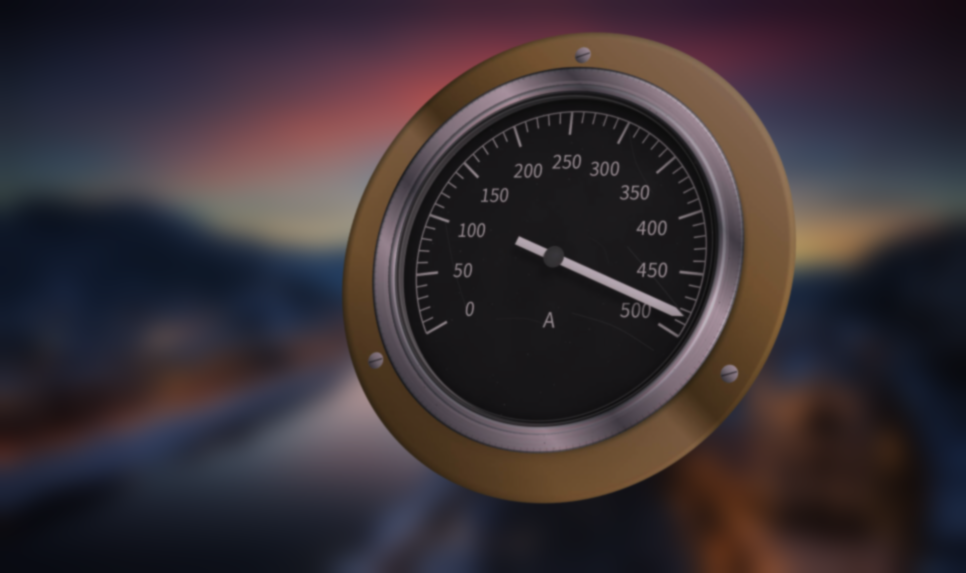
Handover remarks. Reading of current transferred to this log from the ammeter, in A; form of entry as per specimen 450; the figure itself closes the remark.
485
